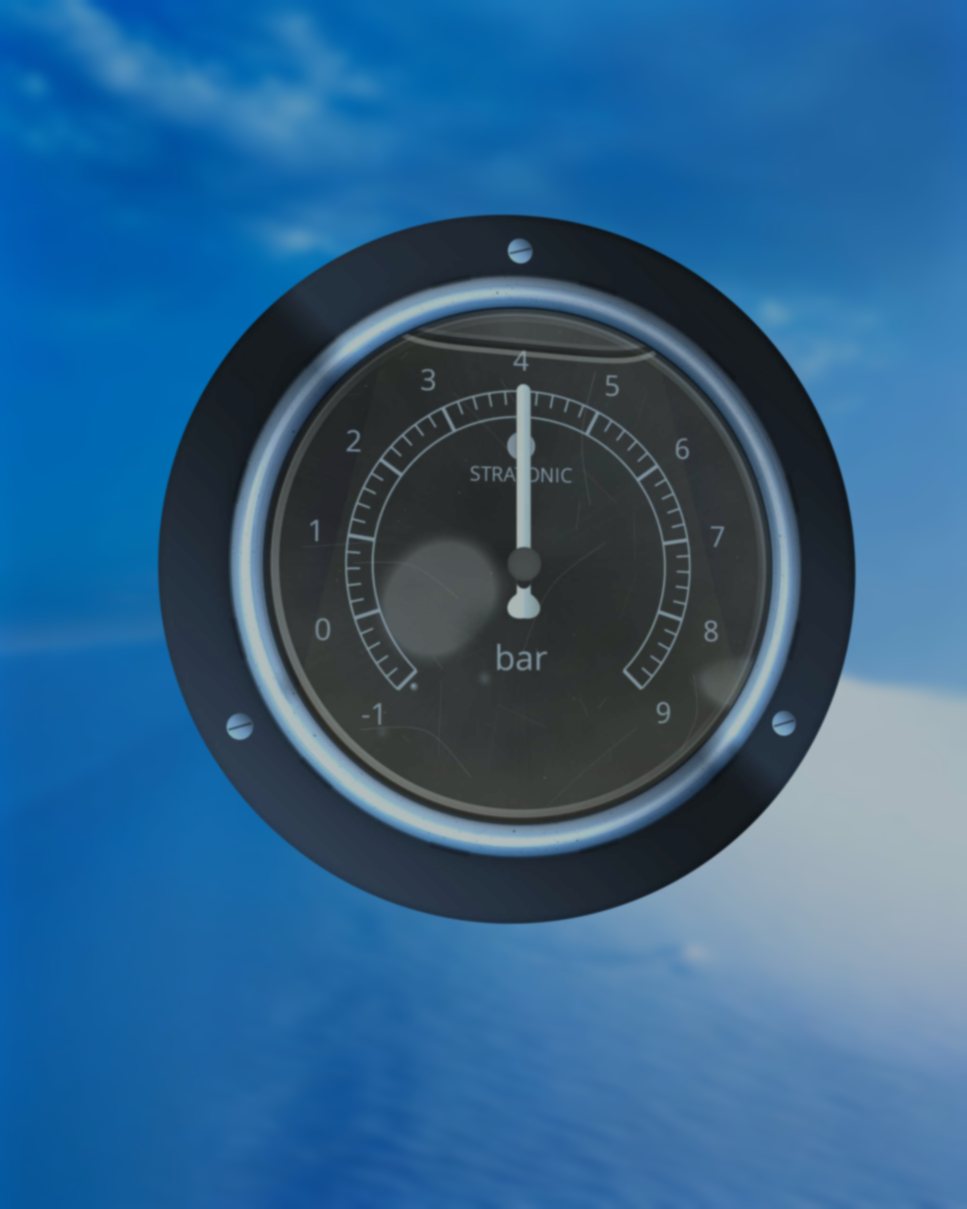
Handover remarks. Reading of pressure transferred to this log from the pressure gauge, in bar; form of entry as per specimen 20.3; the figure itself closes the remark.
4
